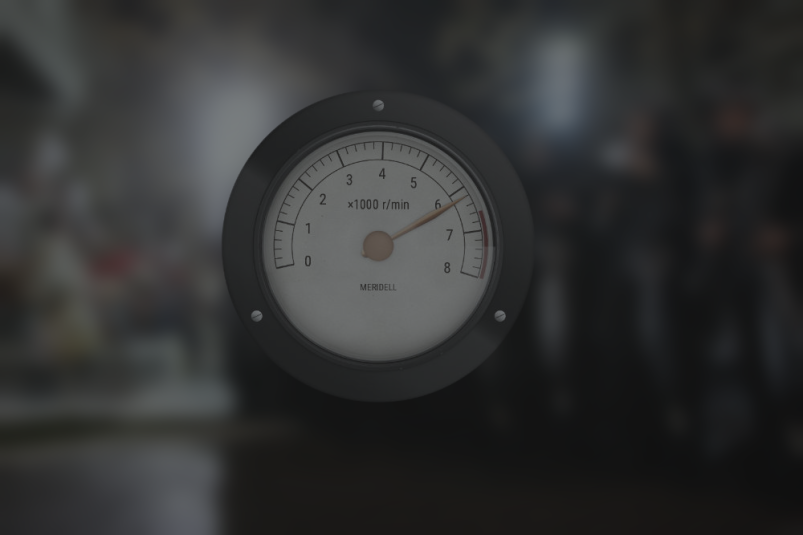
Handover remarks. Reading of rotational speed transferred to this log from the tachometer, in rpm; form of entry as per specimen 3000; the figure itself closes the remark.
6200
